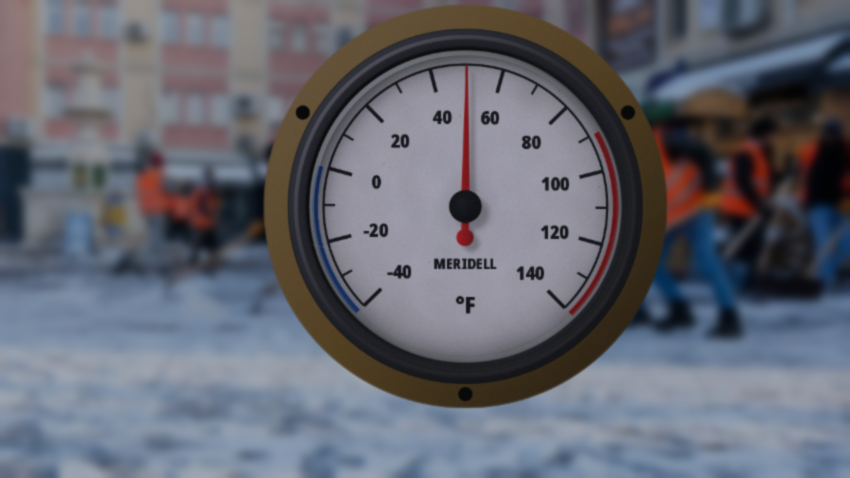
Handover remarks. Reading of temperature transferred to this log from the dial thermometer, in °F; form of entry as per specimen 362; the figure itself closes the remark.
50
